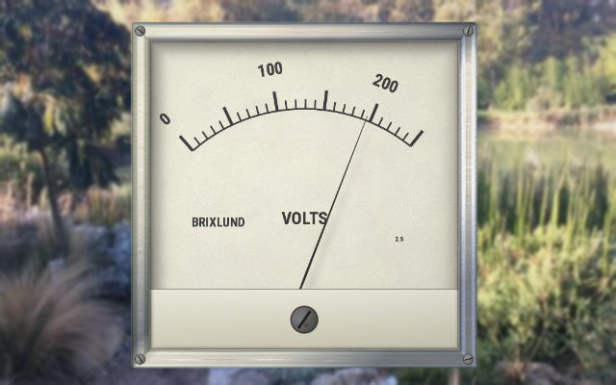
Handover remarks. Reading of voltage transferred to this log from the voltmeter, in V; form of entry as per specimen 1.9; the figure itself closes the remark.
195
